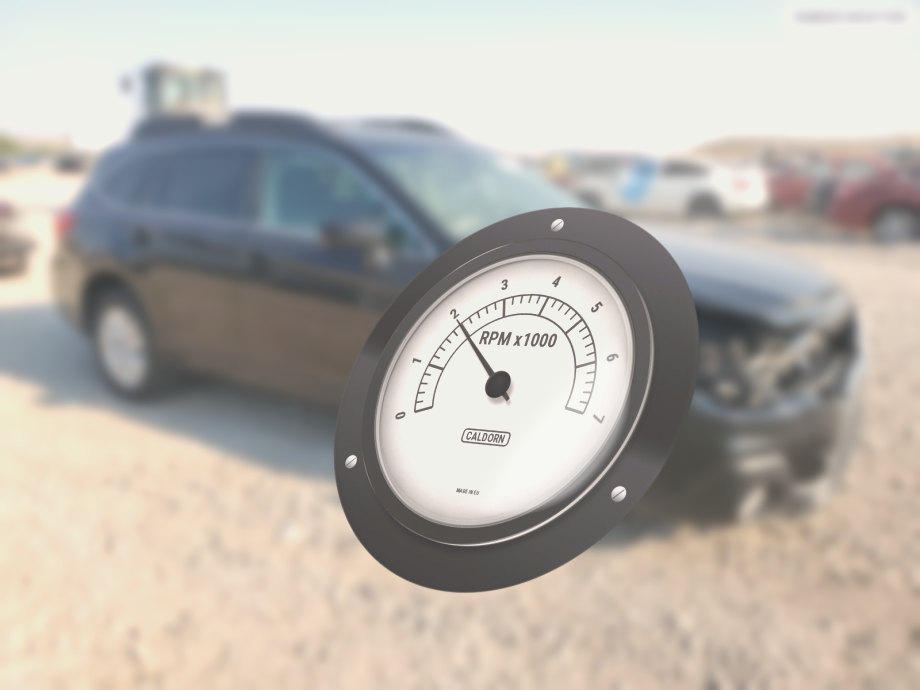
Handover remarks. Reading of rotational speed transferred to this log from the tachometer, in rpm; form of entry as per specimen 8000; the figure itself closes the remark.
2000
